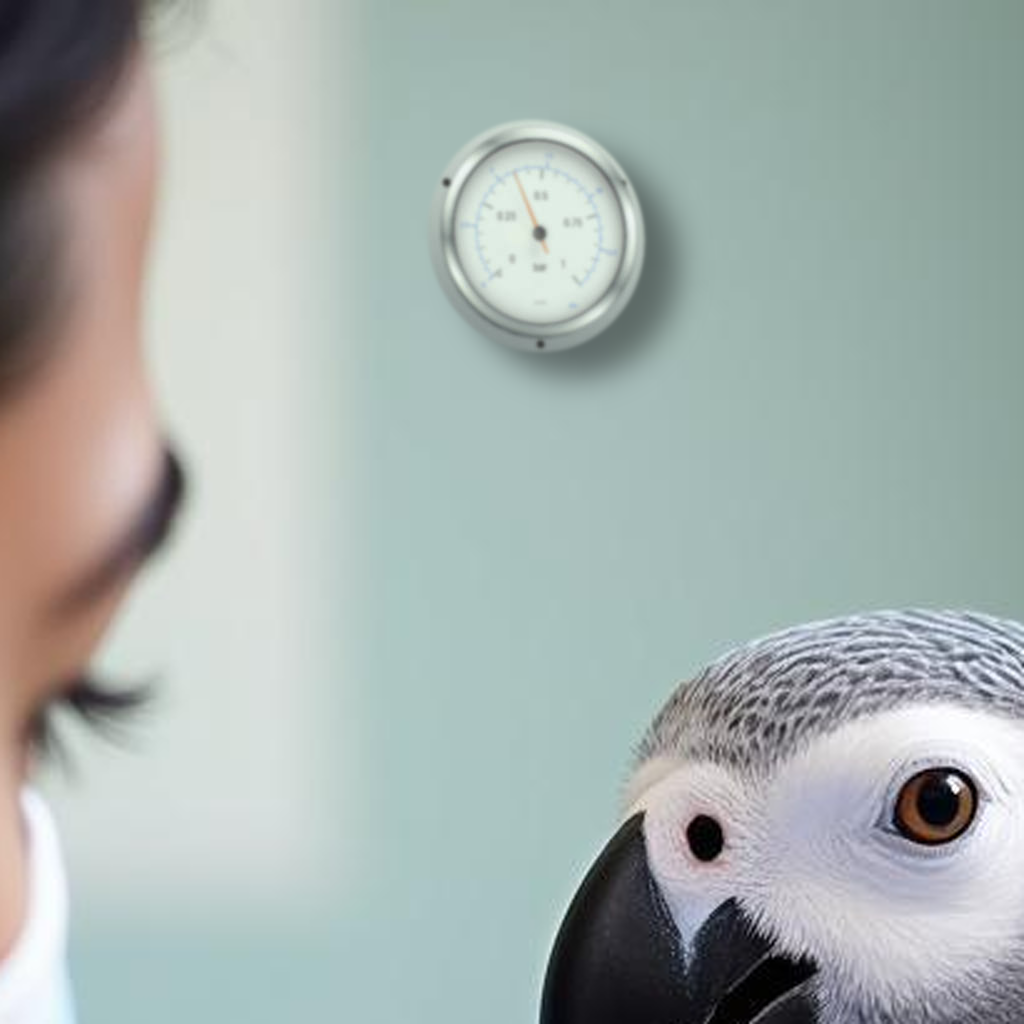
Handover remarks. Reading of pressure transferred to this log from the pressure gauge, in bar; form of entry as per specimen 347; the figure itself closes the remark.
0.4
